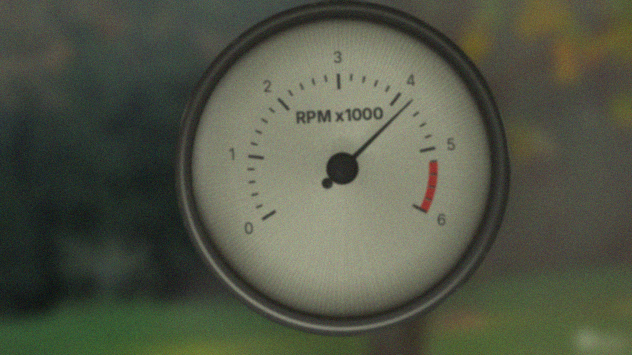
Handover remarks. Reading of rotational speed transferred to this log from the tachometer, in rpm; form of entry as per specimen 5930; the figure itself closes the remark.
4200
